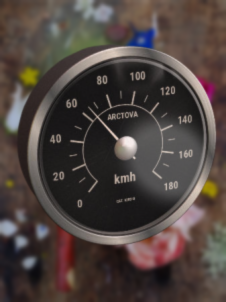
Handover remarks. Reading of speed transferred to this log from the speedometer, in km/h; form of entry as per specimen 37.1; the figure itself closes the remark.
65
